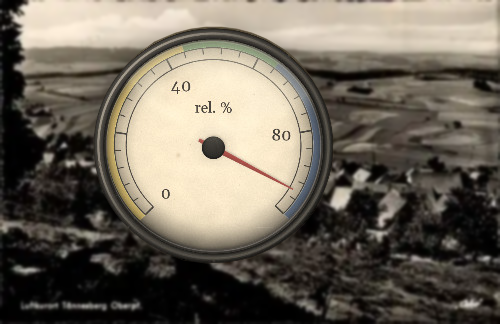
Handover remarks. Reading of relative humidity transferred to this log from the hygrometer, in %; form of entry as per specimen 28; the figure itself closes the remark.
94
